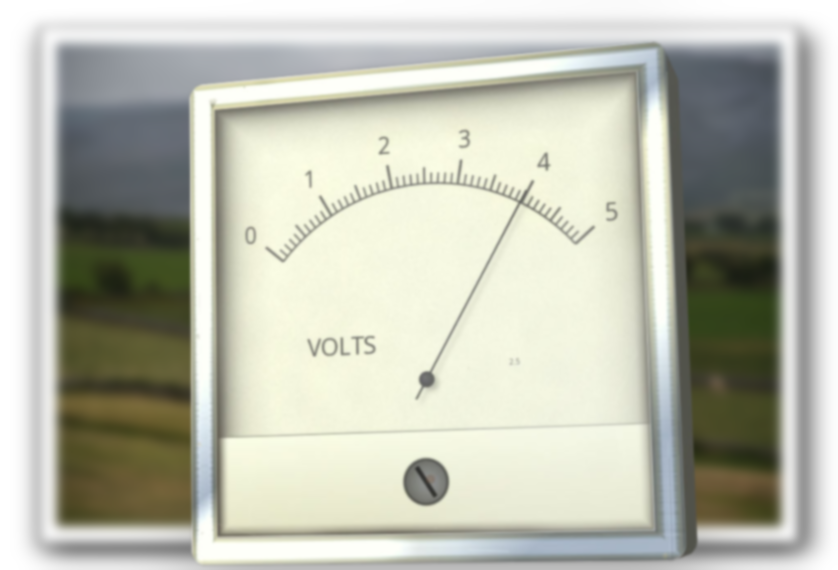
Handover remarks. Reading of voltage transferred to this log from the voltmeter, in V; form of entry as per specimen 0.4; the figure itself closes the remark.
4
